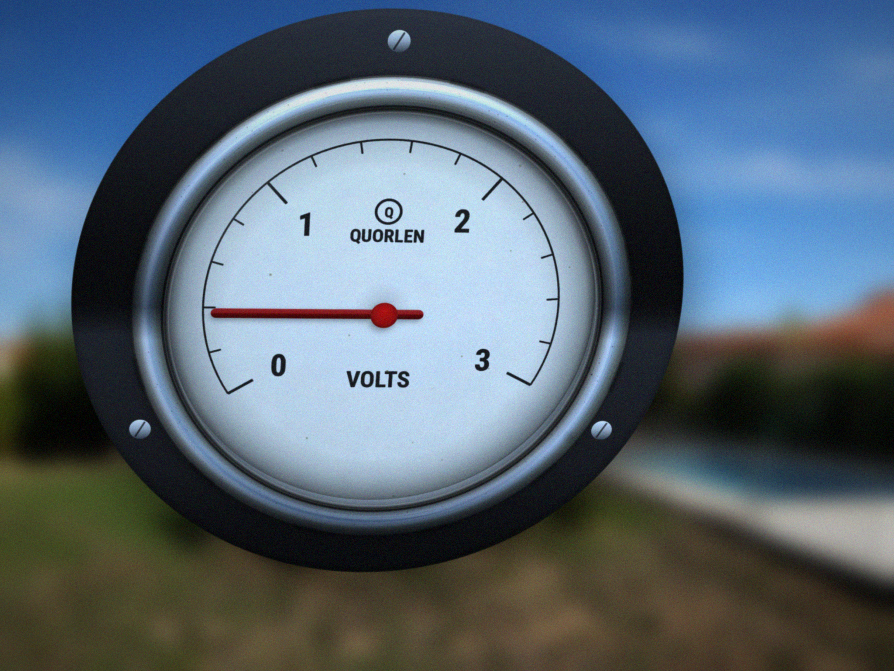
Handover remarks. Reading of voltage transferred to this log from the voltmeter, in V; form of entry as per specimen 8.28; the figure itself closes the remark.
0.4
